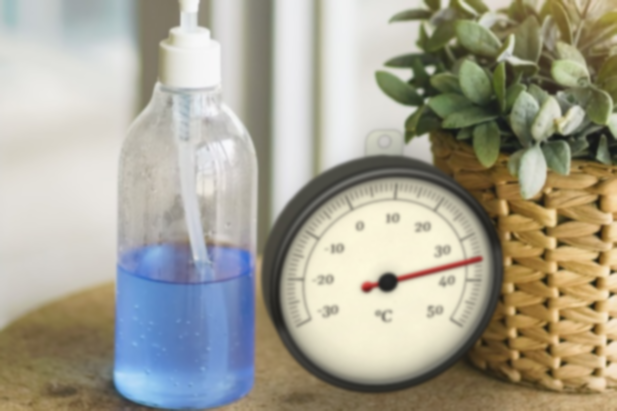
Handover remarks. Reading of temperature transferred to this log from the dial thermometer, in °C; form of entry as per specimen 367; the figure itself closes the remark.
35
